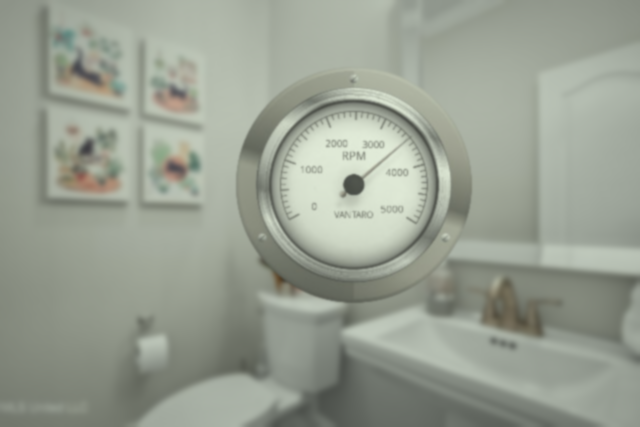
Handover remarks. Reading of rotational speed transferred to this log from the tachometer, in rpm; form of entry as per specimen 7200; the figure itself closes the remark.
3500
